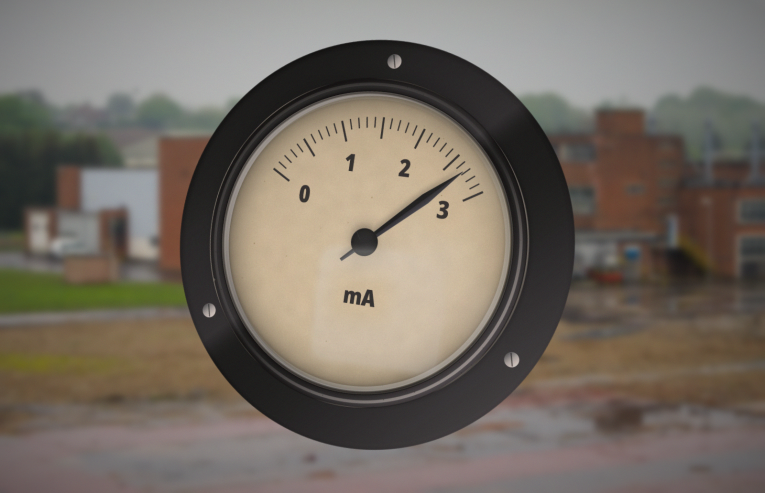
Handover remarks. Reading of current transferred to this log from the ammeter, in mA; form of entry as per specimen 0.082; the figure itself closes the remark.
2.7
